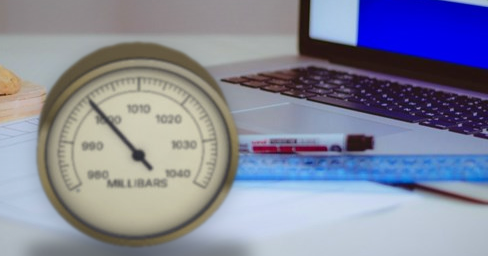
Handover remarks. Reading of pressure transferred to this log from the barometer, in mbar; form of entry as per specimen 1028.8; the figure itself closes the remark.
1000
